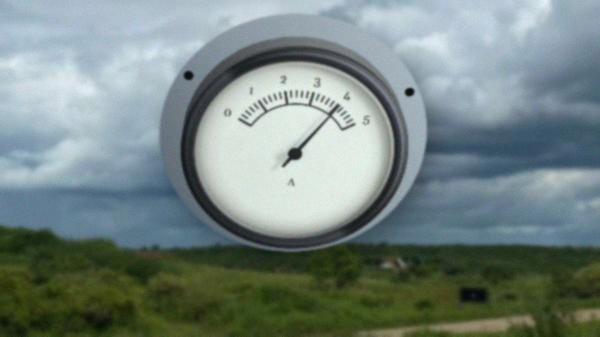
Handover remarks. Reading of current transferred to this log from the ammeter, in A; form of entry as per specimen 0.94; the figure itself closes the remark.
4
